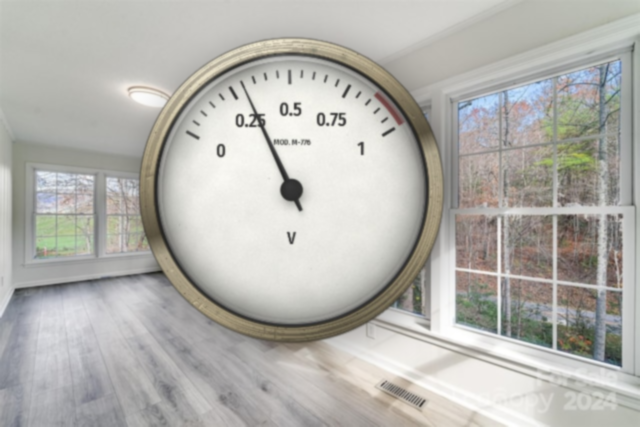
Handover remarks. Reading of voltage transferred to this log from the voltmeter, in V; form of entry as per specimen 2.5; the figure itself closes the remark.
0.3
